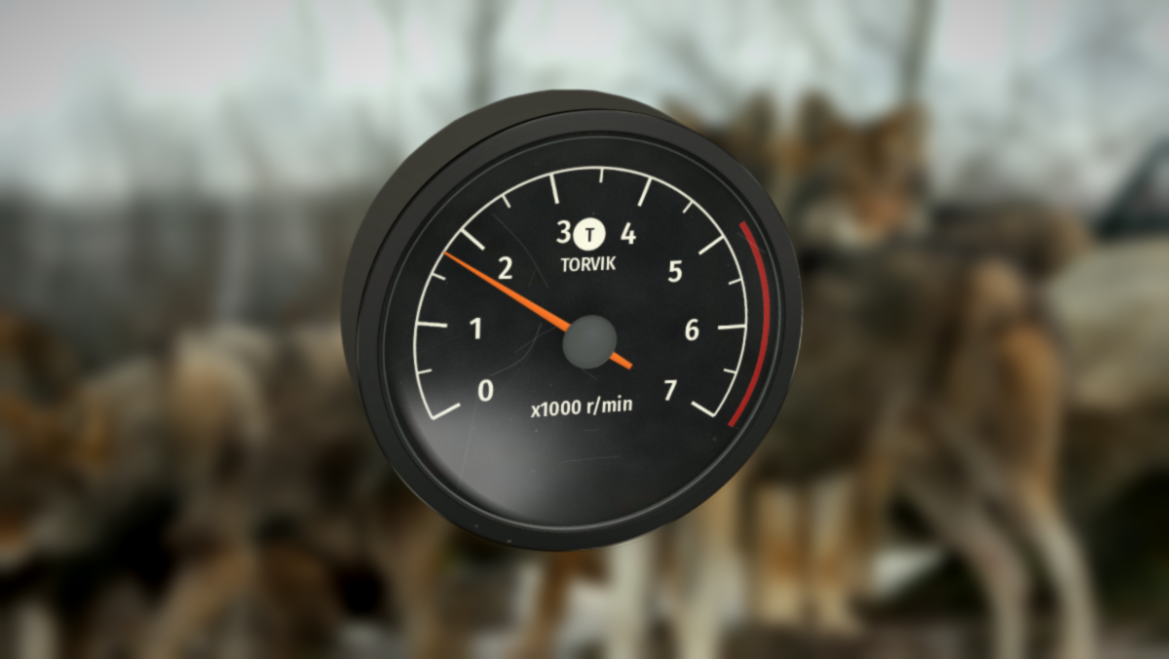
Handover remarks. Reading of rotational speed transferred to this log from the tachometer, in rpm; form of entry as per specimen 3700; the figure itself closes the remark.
1750
